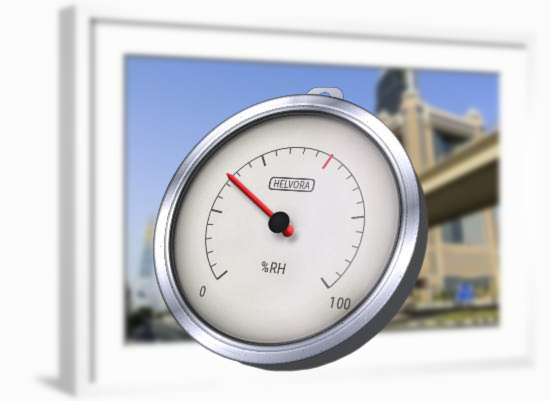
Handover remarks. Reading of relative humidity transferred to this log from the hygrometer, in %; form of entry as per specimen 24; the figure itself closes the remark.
30
